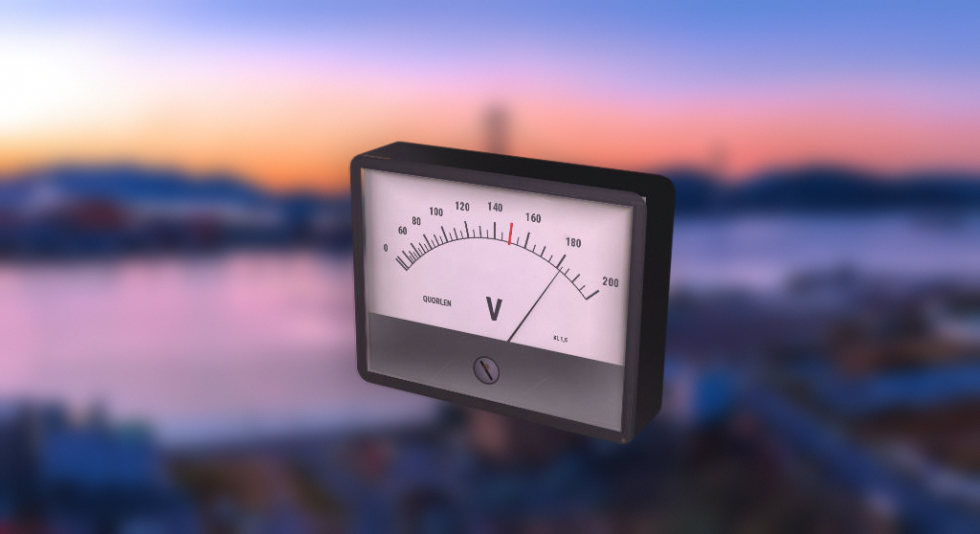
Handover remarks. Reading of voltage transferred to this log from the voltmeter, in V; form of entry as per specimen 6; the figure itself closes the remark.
182.5
